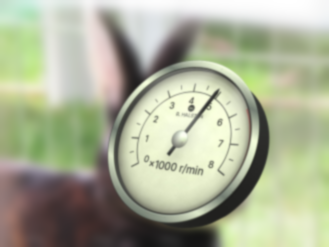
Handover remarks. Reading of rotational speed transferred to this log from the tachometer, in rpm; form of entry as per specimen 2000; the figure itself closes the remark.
5000
